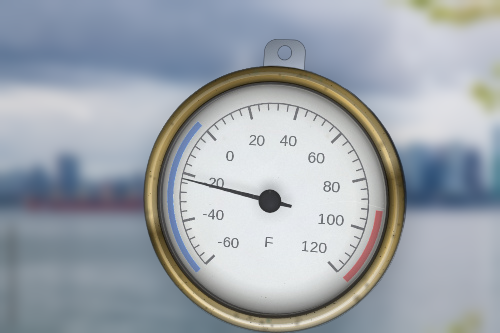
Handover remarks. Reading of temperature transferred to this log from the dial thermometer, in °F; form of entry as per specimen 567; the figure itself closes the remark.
-22
